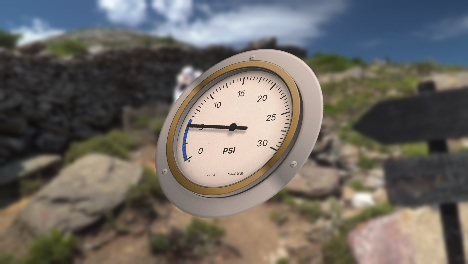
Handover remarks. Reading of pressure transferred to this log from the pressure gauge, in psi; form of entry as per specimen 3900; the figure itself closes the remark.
5
